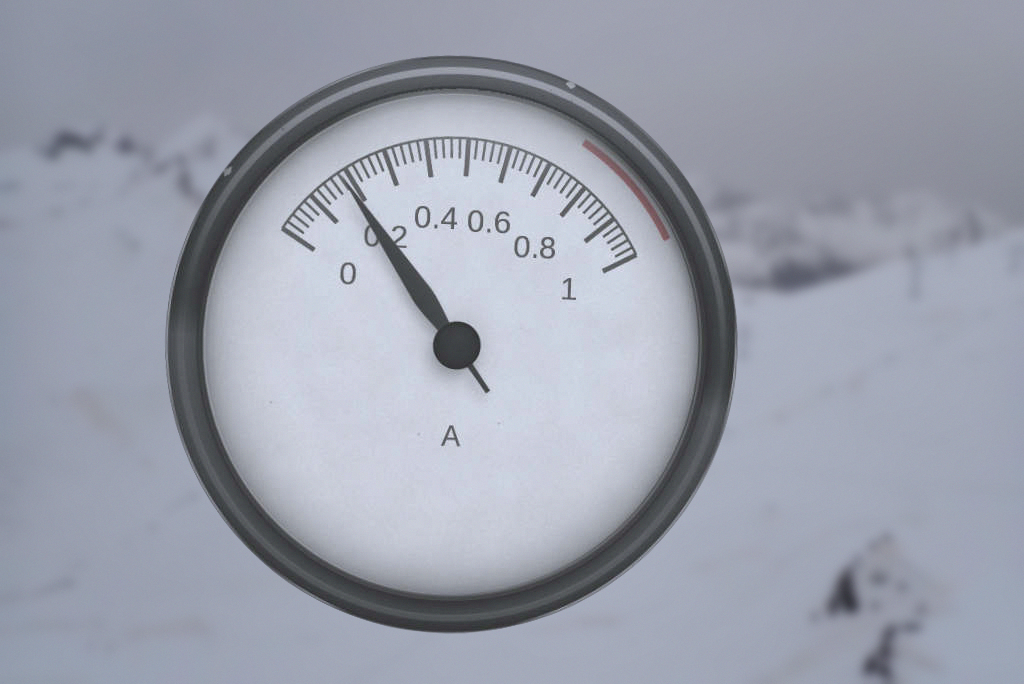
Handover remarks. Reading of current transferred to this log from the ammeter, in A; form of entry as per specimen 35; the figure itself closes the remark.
0.18
